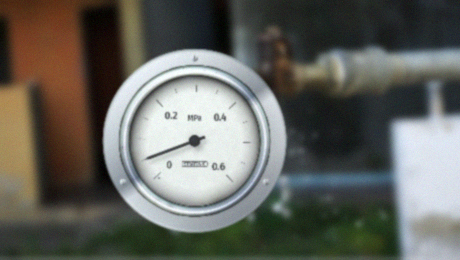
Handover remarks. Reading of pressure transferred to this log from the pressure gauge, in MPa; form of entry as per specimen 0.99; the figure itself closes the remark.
0.05
